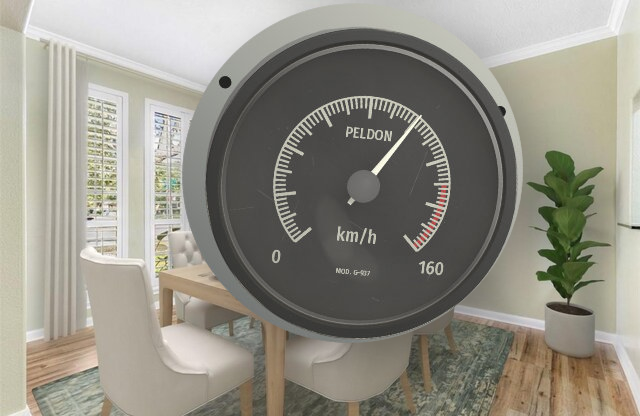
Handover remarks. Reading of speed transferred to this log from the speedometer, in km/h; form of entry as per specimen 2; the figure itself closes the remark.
100
